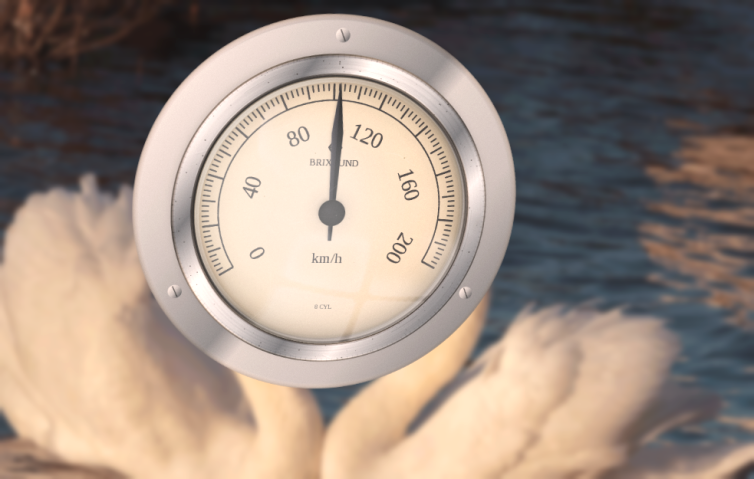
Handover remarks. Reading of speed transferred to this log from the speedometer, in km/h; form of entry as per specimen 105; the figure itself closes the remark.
102
